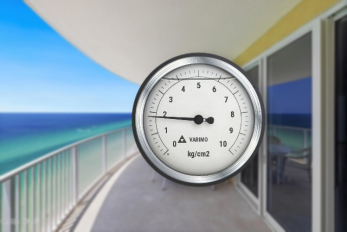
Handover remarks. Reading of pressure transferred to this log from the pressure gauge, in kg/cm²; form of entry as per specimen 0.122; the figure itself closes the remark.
1.8
